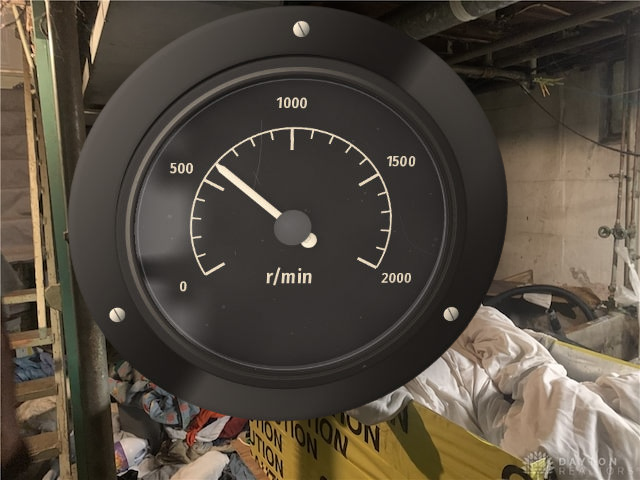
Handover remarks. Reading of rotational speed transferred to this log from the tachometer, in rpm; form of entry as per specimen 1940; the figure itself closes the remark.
600
